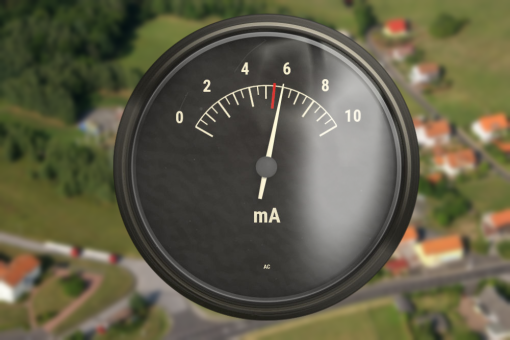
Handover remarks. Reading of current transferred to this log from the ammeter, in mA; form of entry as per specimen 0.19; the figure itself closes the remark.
6
